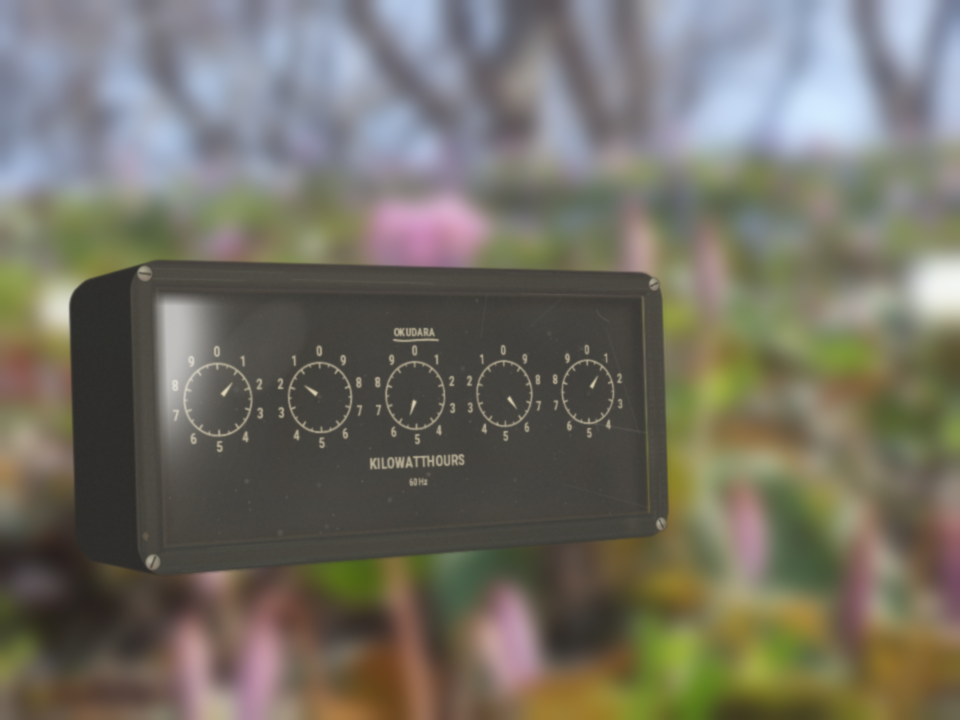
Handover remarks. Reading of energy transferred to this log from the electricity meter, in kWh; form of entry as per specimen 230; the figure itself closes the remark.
11561
